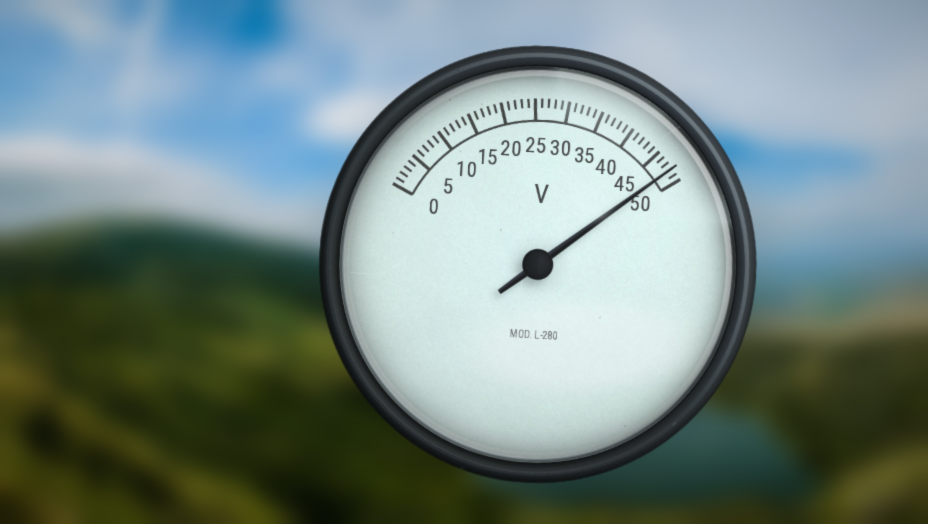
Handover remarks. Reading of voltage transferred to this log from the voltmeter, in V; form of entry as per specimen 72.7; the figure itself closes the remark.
48
